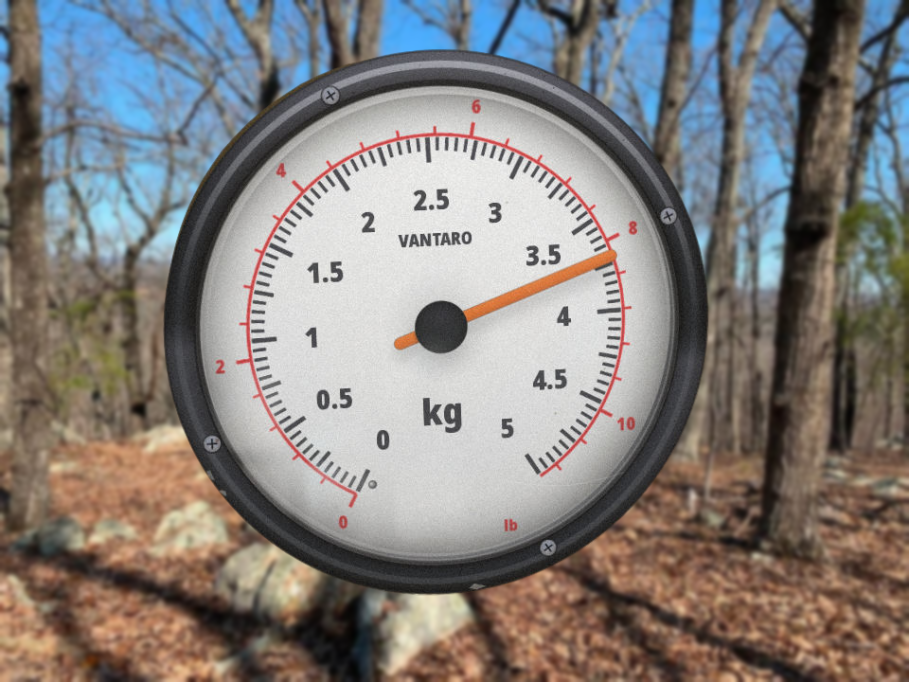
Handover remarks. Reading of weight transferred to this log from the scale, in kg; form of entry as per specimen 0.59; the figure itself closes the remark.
3.7
